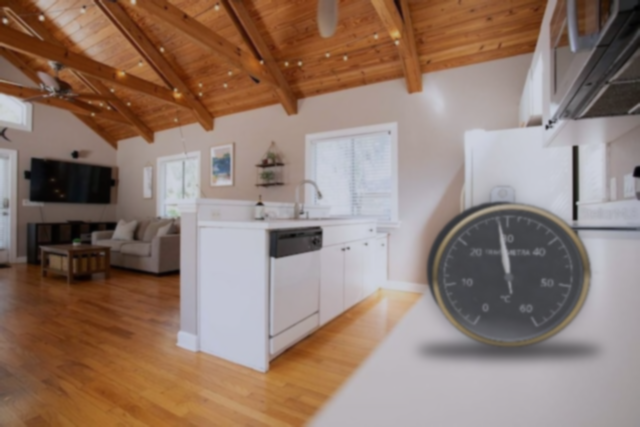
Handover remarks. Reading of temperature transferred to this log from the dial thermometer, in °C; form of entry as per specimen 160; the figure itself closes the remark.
28
